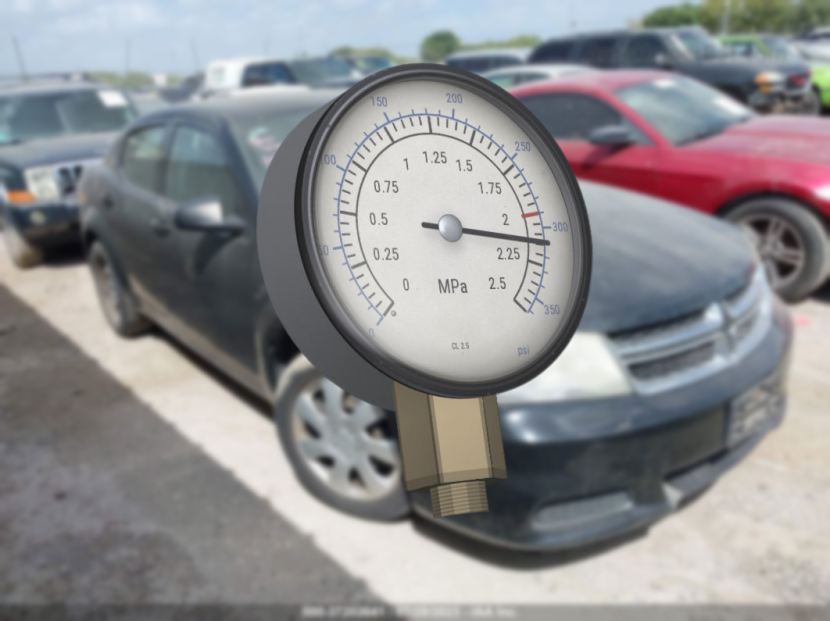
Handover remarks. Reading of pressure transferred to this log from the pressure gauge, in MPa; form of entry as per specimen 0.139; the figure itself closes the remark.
2.15
